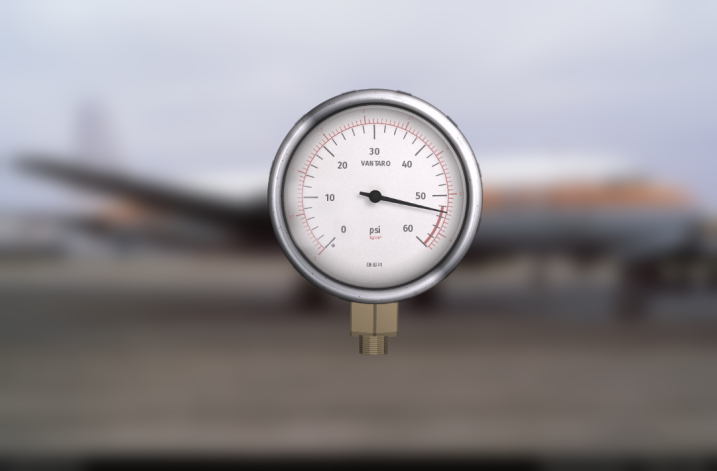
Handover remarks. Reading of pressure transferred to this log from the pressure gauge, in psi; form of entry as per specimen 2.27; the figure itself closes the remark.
53
